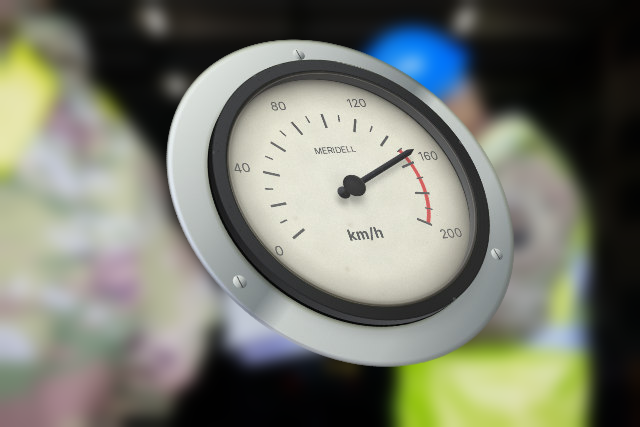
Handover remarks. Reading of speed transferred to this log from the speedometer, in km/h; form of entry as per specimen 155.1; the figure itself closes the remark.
155
